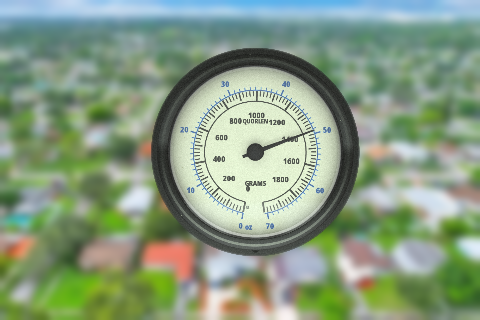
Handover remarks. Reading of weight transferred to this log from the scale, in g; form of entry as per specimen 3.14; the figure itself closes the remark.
1400
